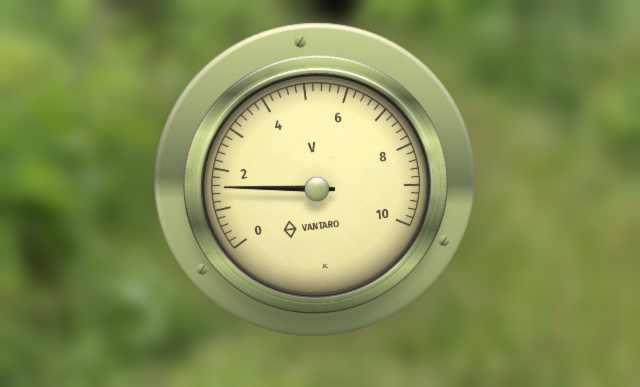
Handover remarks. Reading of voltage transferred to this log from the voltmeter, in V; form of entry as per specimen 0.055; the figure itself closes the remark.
1.6
